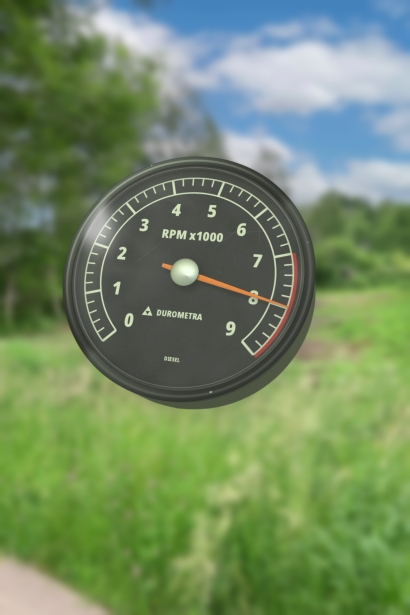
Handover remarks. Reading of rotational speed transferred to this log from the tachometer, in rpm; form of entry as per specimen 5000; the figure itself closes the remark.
8000
